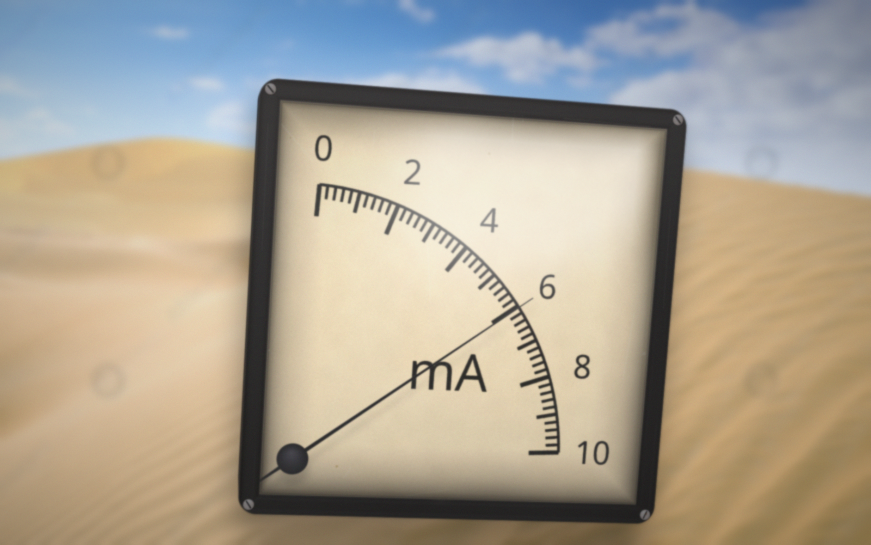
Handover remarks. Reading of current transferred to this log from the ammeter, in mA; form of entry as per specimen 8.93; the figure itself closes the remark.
6
